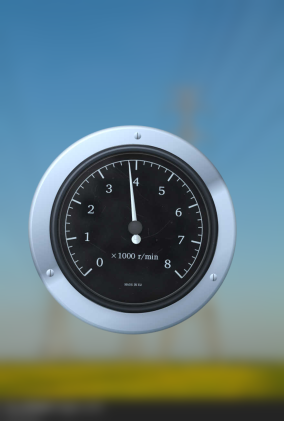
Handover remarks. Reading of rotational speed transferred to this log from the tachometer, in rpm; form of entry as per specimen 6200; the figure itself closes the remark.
3800
